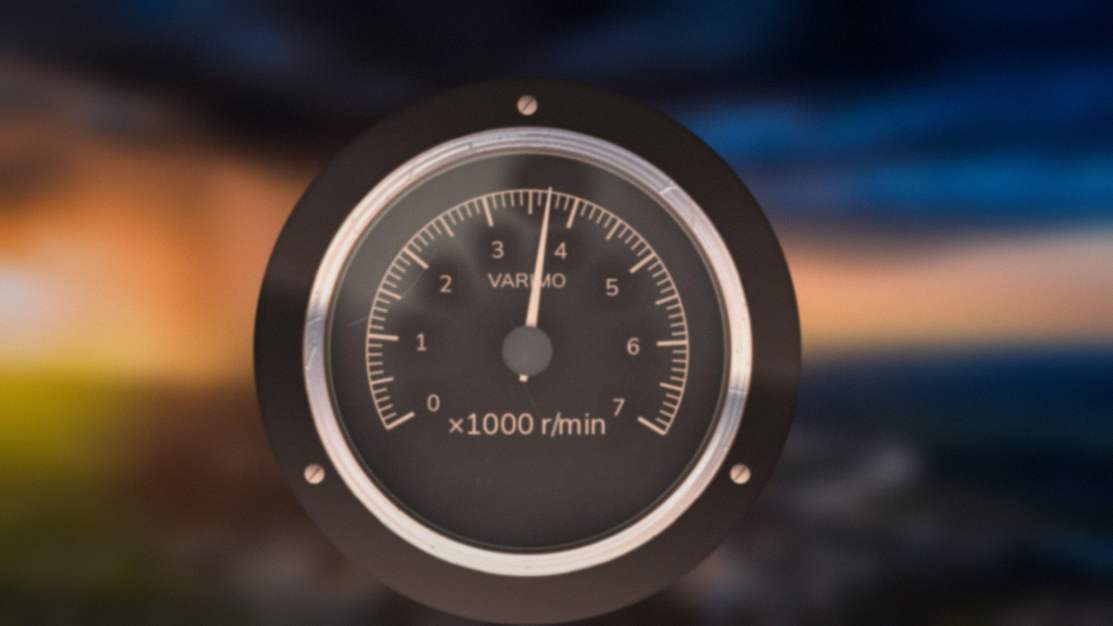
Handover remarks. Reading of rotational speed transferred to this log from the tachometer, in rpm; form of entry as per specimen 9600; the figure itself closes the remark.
3700
